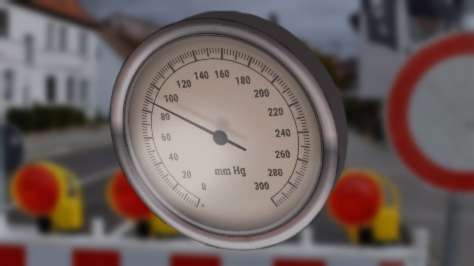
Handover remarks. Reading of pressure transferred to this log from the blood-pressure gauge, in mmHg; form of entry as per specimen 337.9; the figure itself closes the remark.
90
